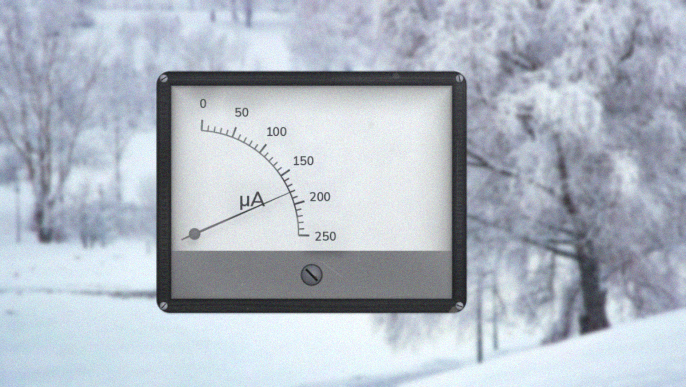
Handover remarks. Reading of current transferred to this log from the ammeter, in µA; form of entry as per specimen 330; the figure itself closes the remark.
180
